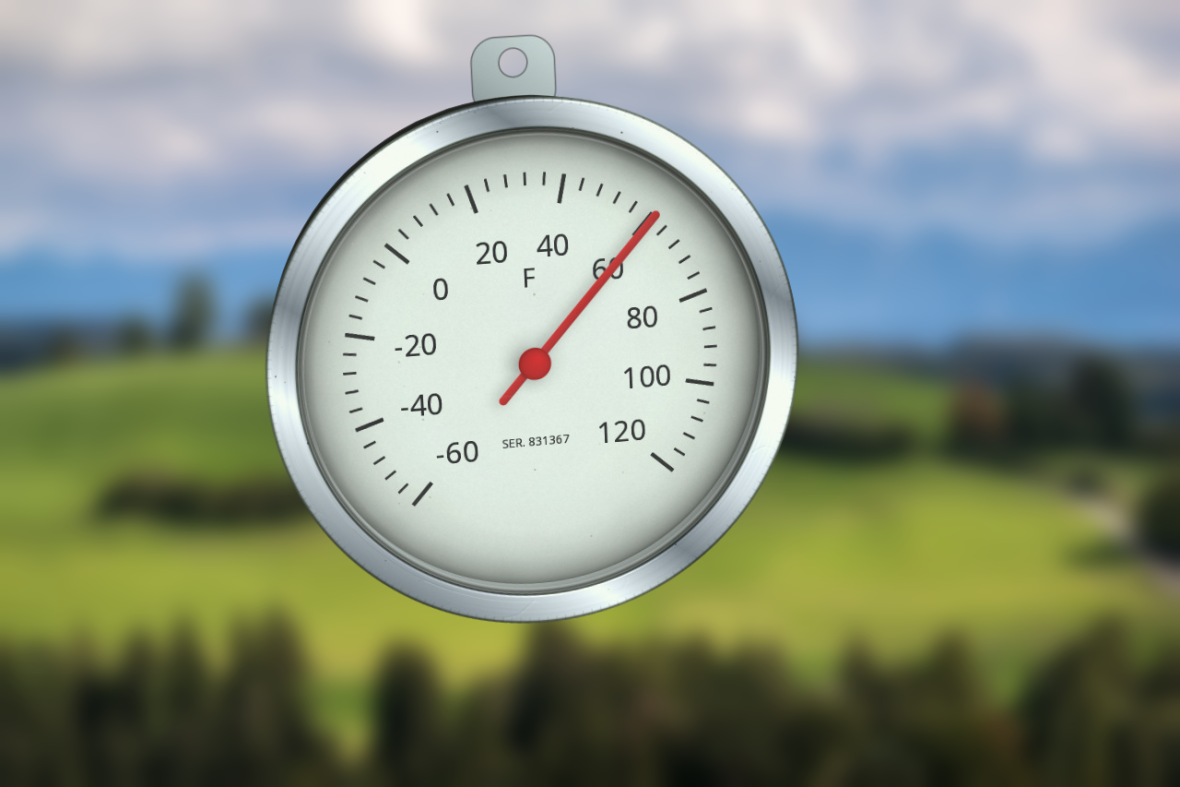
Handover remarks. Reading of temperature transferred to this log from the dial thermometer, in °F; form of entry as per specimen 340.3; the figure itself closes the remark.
60
